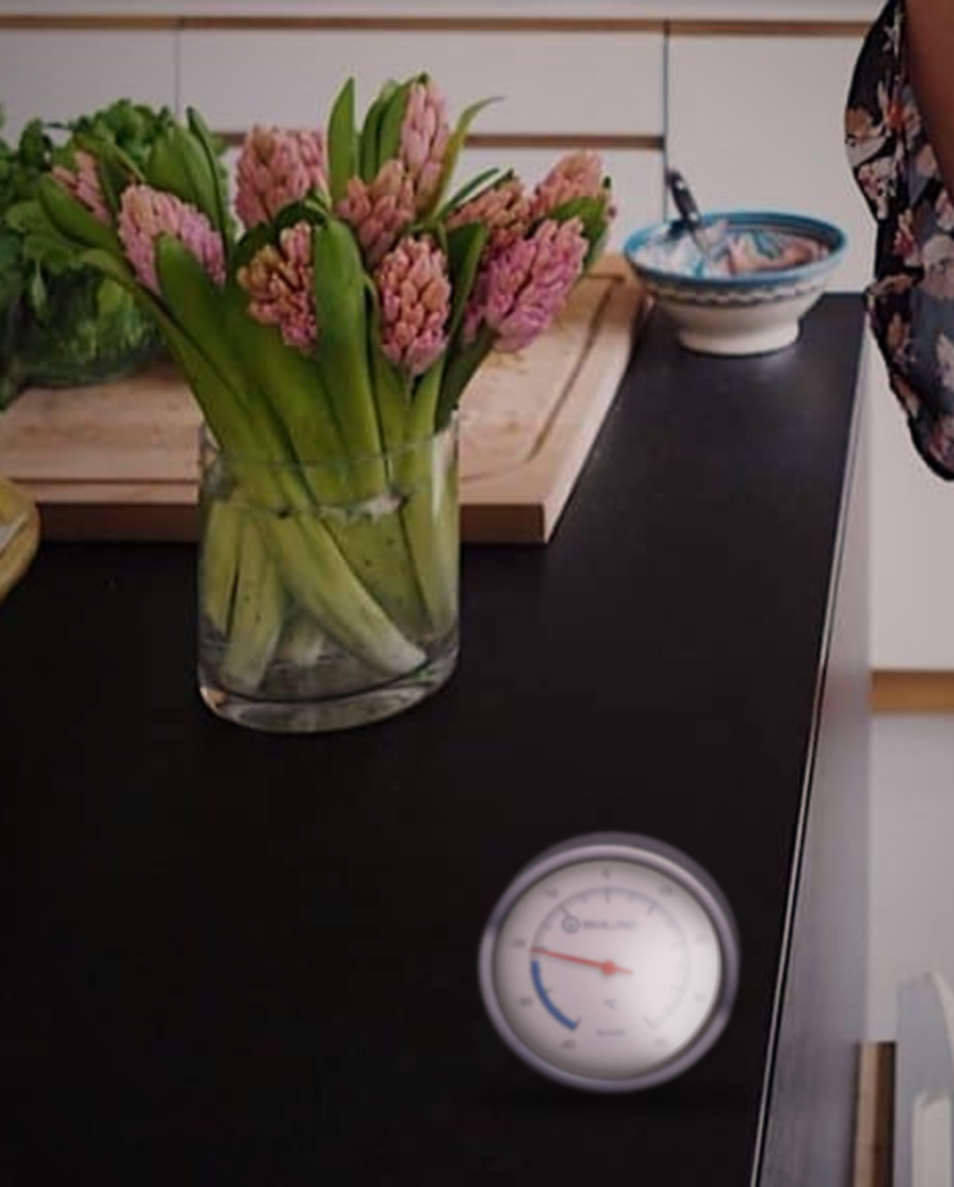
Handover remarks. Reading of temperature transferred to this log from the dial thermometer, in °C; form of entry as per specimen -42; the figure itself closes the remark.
-20
